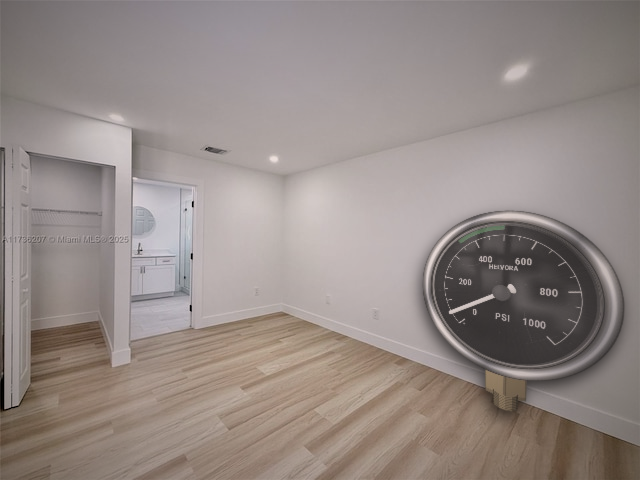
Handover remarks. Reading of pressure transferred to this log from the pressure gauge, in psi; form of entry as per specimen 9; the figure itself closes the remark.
50
